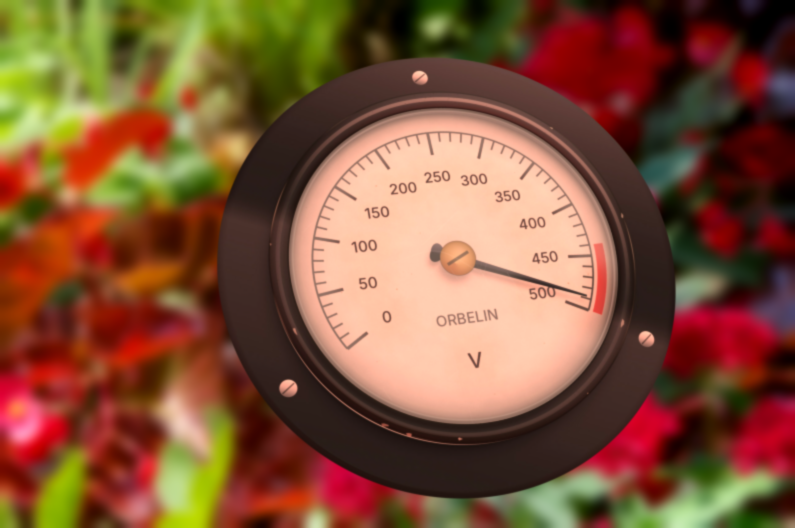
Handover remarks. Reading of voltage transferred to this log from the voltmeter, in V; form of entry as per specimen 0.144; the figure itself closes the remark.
490
